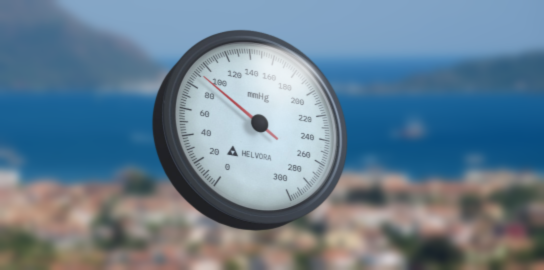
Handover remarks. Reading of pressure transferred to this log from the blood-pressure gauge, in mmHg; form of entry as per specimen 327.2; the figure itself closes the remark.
90
